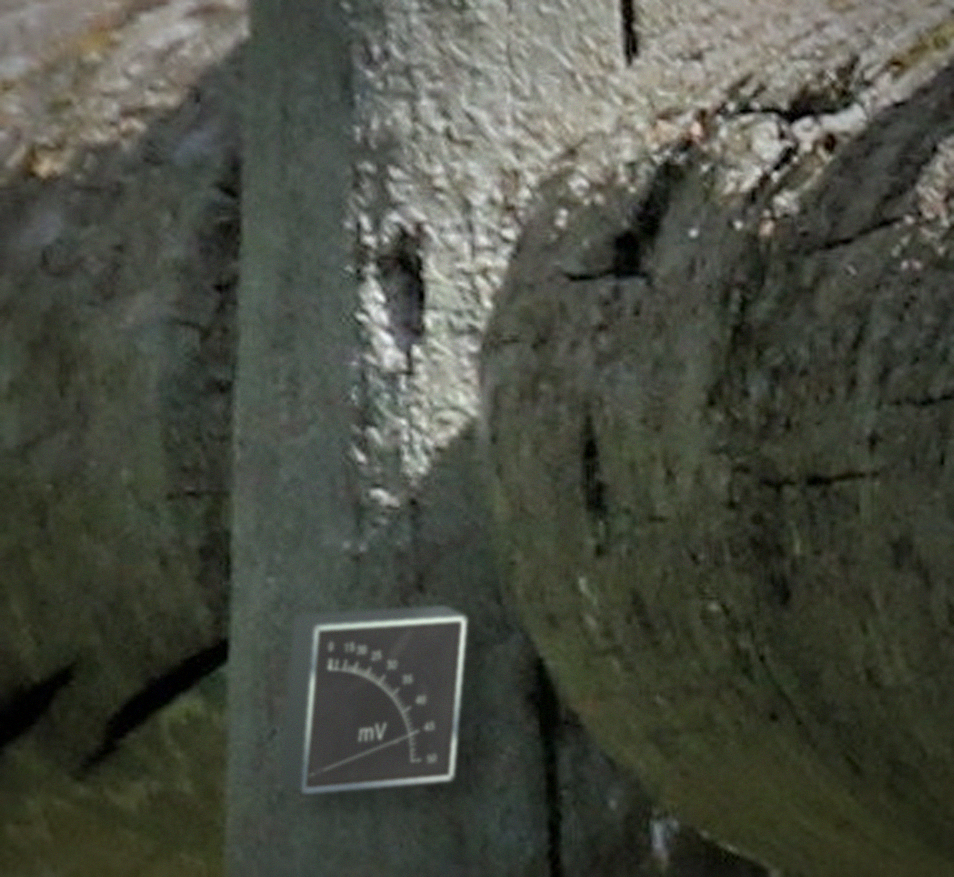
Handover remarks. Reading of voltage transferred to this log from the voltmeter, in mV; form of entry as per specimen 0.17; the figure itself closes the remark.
45
